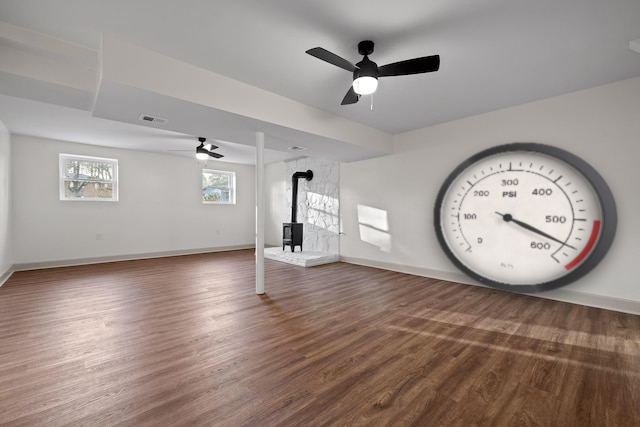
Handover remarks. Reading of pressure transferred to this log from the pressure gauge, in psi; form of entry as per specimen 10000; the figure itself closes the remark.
560
